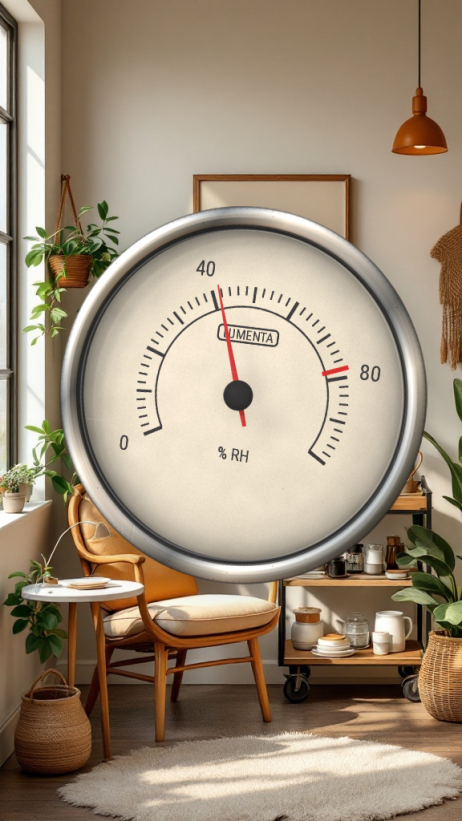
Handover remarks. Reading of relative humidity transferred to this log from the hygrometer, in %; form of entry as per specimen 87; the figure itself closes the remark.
42
